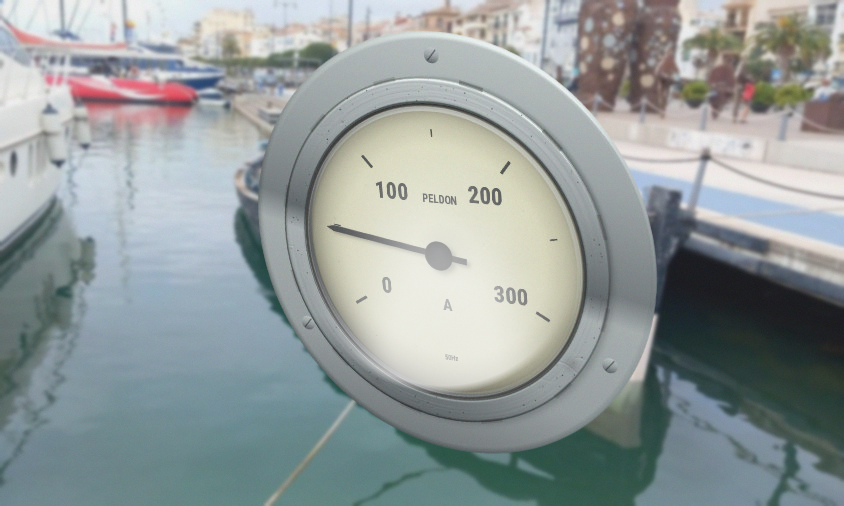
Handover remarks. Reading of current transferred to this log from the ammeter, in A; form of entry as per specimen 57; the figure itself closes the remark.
50
